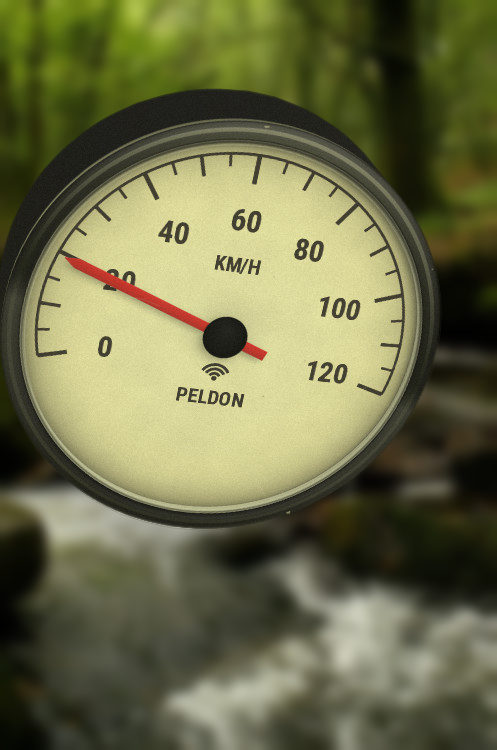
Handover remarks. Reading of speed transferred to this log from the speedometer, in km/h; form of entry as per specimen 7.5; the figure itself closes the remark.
20
